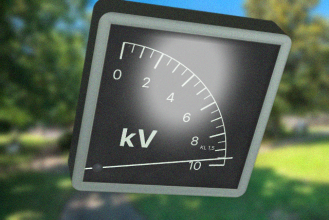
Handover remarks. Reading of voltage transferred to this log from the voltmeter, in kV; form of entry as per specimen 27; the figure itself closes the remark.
9.5
